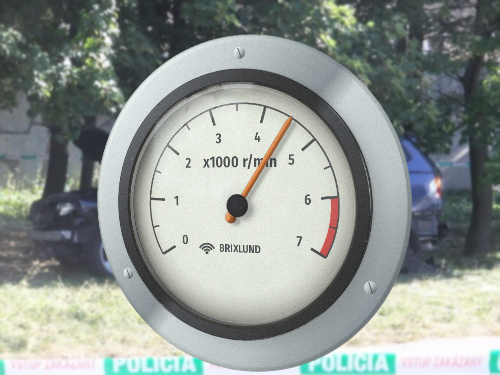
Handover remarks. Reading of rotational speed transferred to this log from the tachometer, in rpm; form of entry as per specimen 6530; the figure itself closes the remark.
4500
